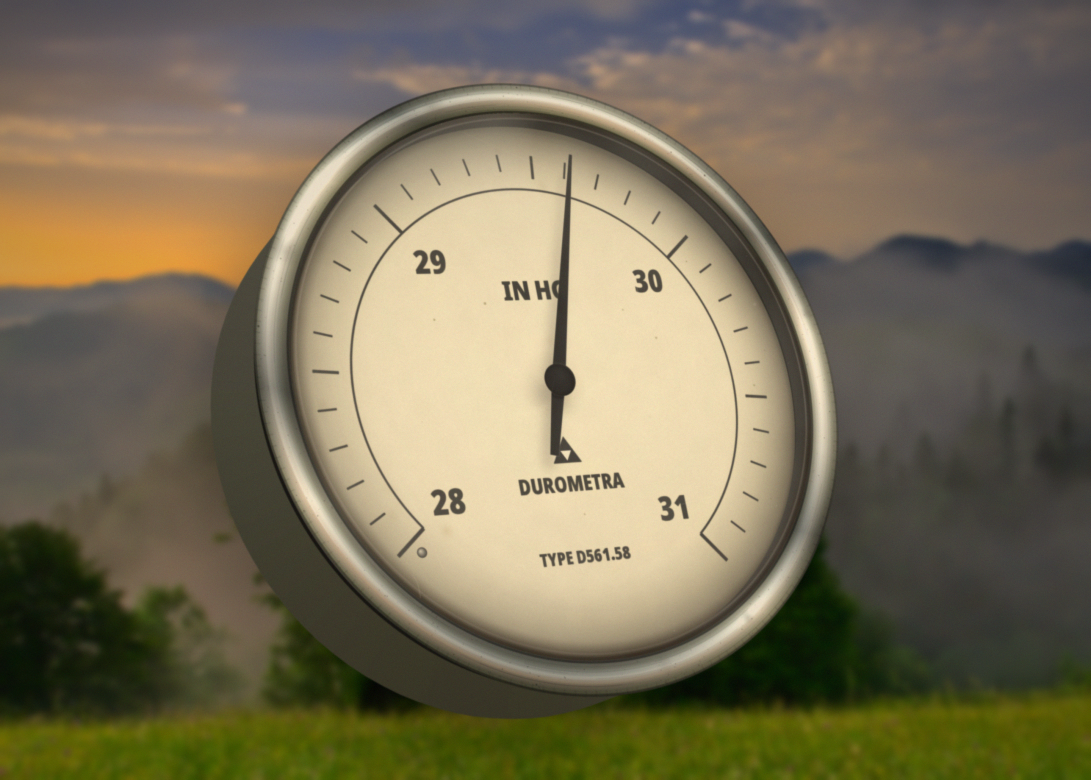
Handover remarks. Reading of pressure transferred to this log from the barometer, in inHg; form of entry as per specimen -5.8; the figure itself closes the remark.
29.6
